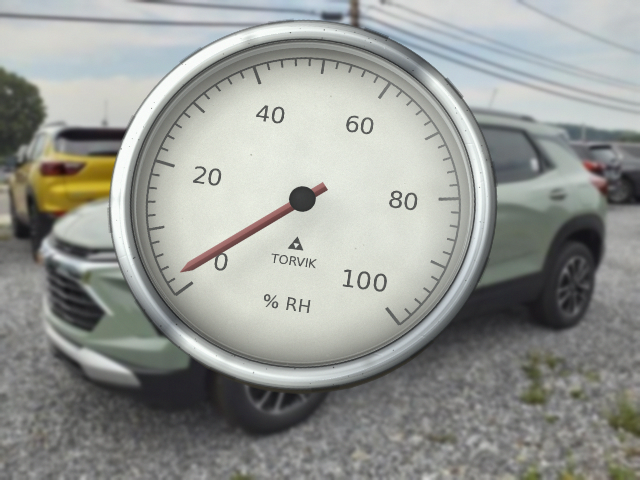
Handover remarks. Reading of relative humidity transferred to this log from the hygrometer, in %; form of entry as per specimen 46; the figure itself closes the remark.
2
